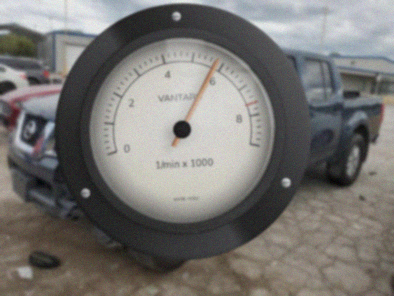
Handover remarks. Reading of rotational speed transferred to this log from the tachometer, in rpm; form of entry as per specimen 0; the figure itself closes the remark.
5800
